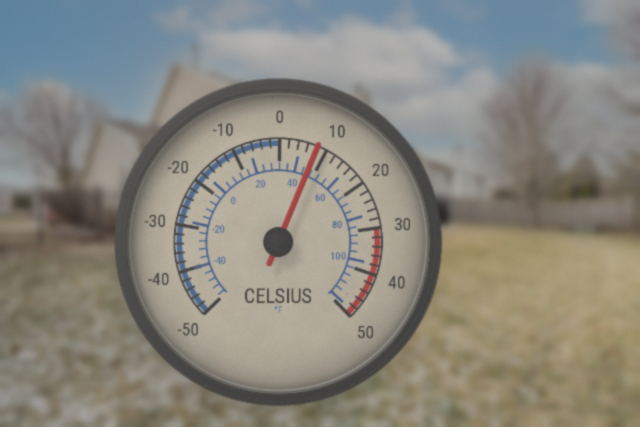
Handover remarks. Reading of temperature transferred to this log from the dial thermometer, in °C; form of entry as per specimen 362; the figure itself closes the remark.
8
